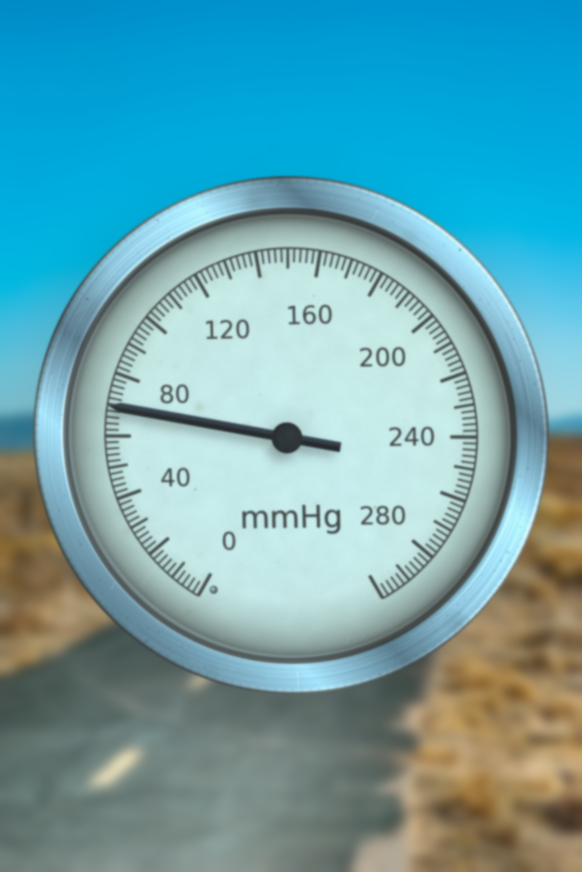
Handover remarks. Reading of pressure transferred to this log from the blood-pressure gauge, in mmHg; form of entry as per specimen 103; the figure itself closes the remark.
70
